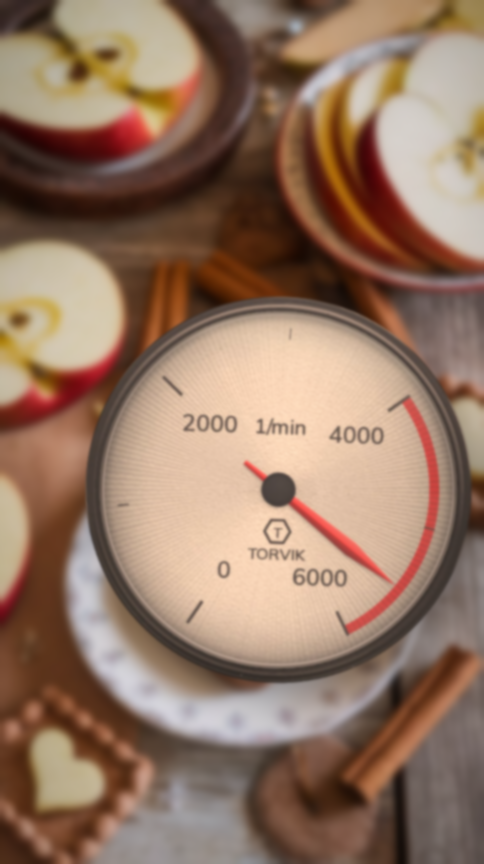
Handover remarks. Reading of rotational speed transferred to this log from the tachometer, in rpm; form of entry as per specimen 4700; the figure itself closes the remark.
5500
